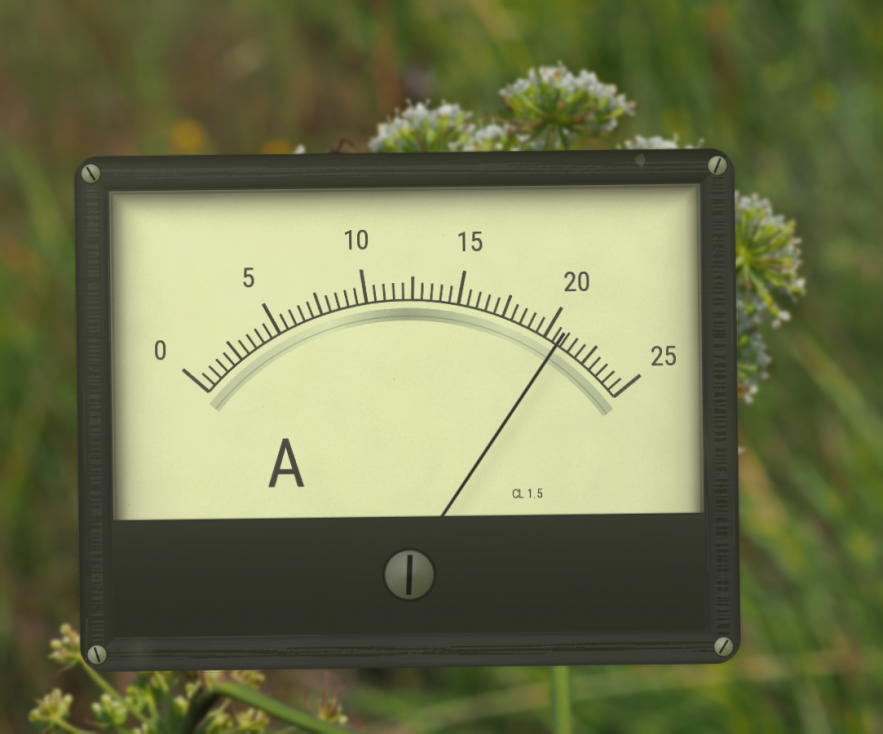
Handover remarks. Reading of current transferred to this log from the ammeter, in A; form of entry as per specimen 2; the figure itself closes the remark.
20.75
